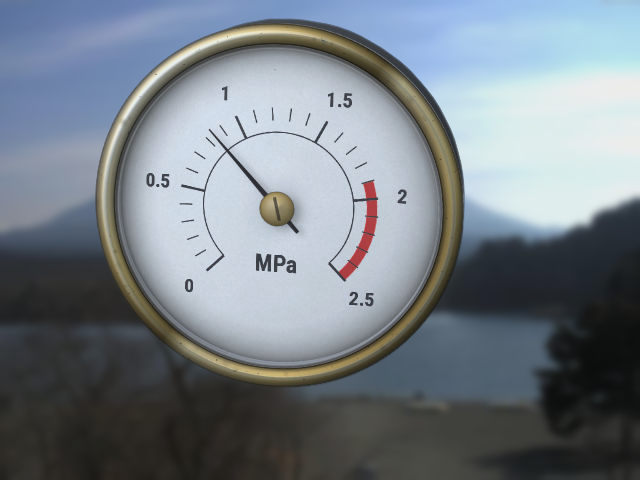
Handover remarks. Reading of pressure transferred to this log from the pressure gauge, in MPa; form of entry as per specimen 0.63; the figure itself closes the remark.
0.85
